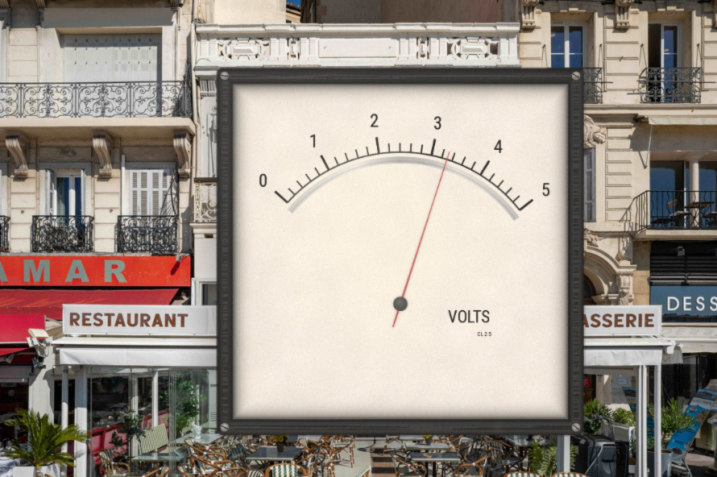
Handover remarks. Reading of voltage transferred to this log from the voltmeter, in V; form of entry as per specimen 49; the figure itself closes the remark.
3.3
